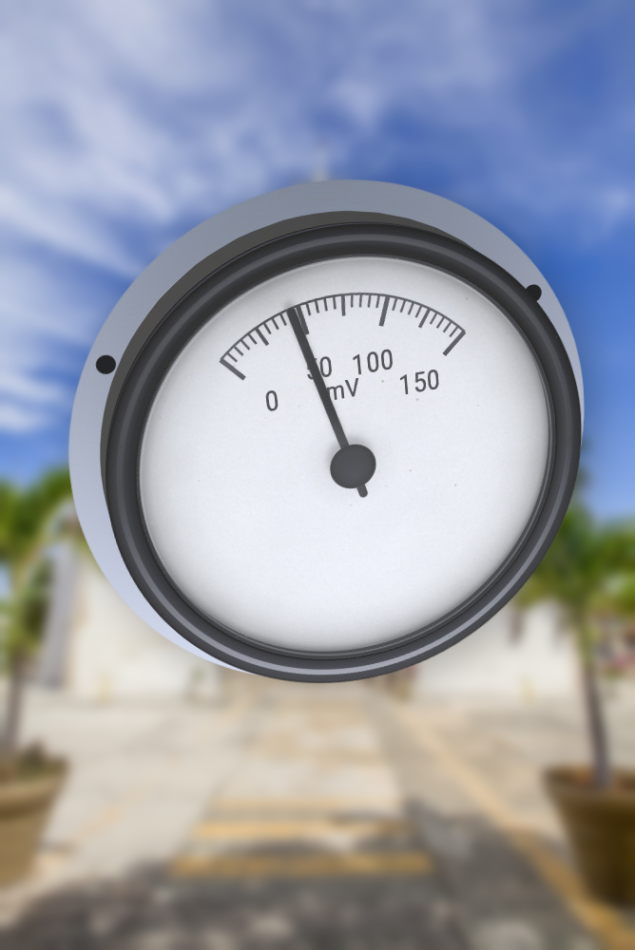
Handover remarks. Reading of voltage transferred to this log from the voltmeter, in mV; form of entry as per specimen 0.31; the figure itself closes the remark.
45
